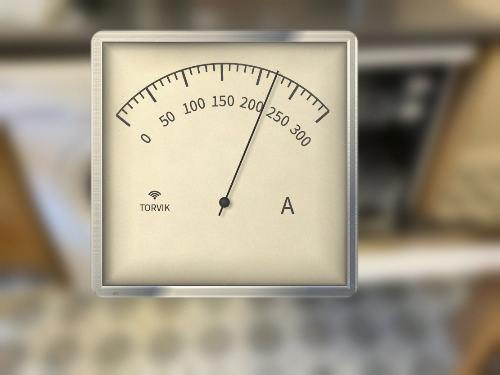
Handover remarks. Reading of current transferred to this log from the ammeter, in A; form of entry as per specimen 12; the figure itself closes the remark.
220
